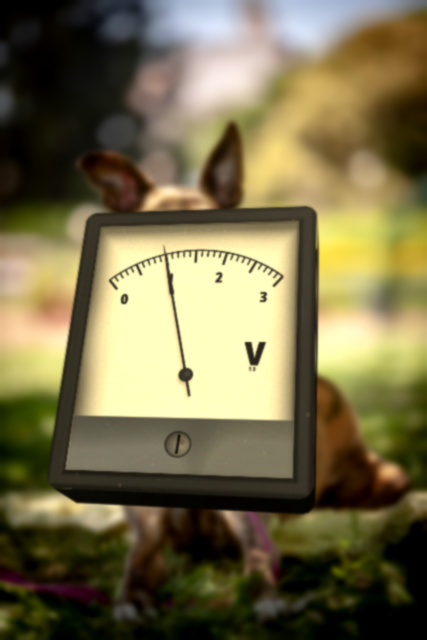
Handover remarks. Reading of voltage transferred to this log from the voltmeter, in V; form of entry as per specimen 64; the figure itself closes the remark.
1
